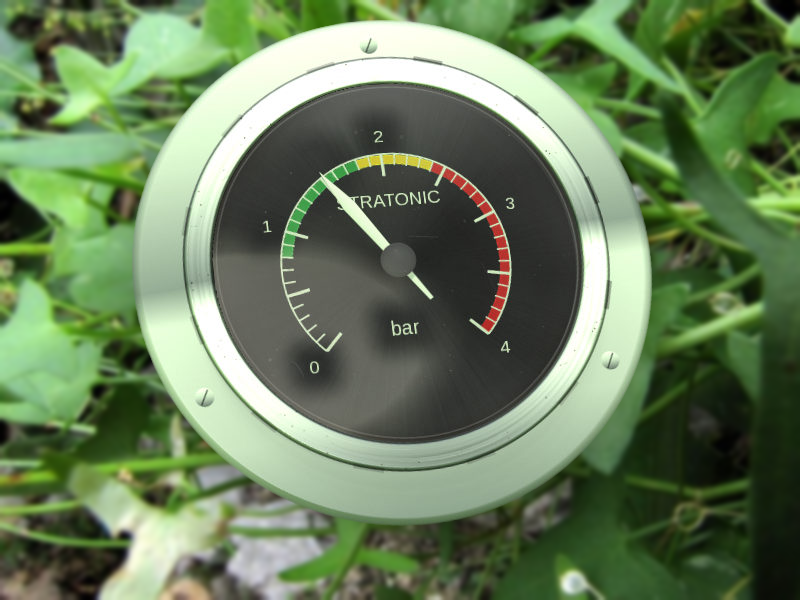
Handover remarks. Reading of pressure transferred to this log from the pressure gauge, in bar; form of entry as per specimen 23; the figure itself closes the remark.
1.5
